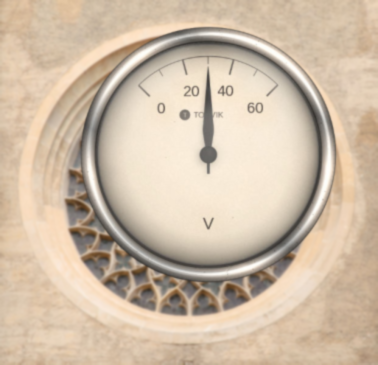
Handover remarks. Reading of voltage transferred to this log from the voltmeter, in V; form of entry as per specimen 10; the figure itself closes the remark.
30
